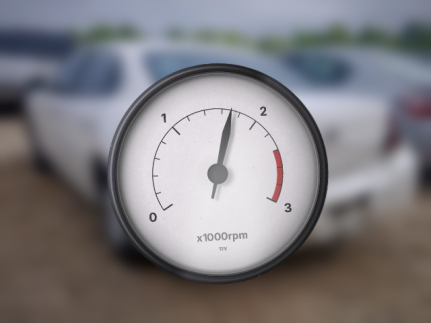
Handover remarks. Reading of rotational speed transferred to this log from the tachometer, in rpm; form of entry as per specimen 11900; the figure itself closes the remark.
1700
